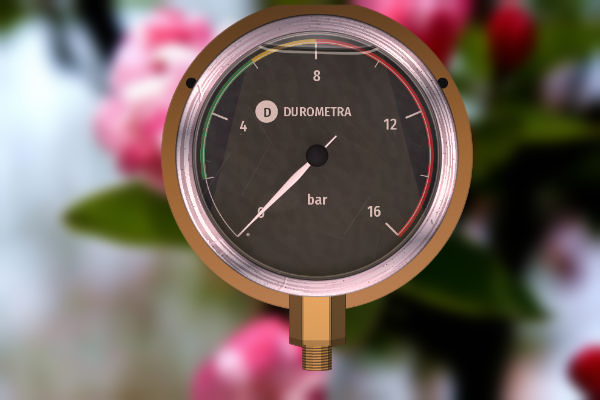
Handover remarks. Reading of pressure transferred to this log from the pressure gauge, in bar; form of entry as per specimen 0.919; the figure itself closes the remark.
0
